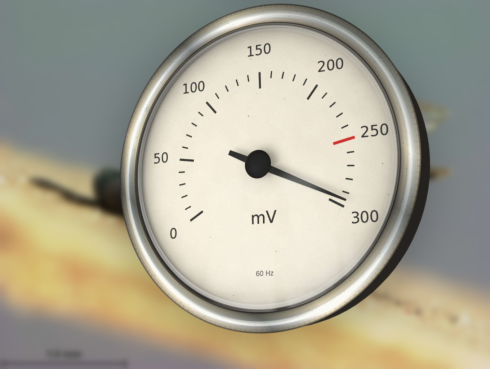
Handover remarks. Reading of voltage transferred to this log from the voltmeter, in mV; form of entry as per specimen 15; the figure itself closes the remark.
295
